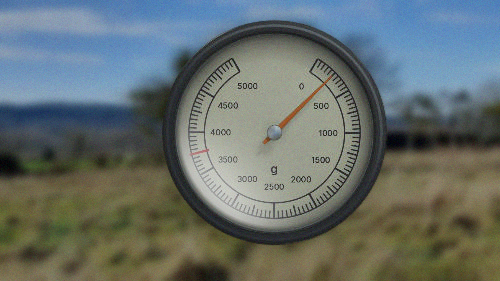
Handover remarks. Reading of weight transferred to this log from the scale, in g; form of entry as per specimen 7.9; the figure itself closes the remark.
250
